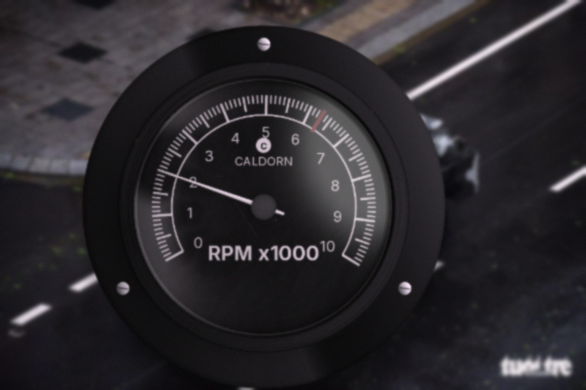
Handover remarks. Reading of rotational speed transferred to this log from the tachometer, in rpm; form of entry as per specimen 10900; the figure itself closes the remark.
2000
